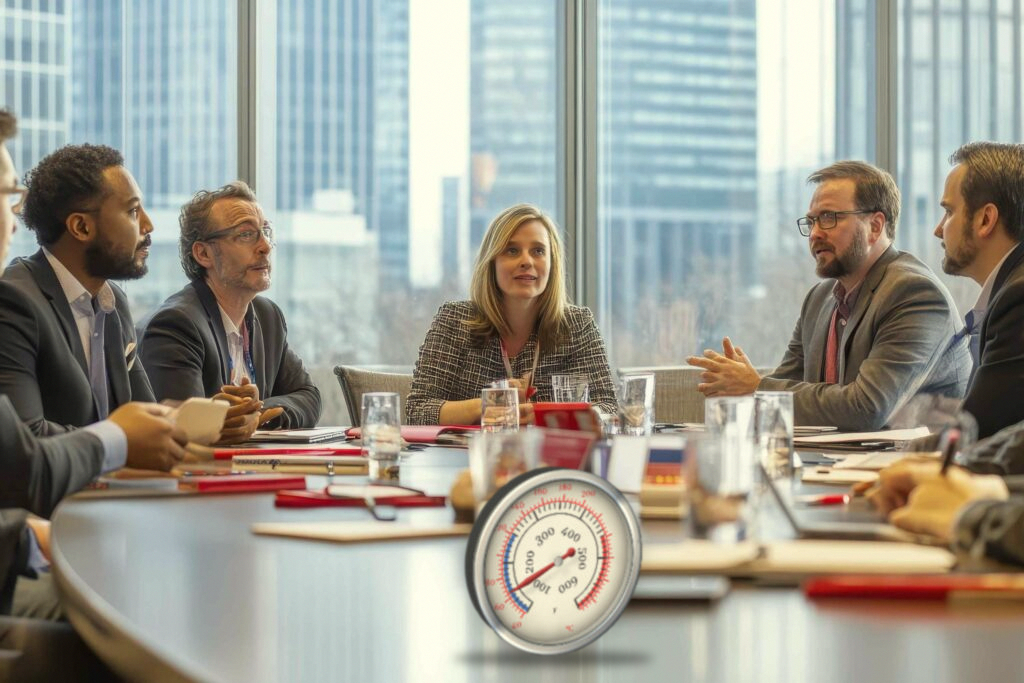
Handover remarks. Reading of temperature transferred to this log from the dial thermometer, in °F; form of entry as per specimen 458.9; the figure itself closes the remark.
150
